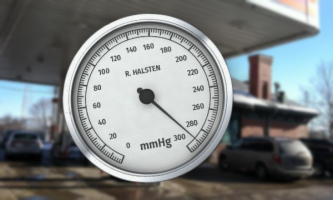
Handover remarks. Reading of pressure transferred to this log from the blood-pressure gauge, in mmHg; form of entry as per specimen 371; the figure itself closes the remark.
290
